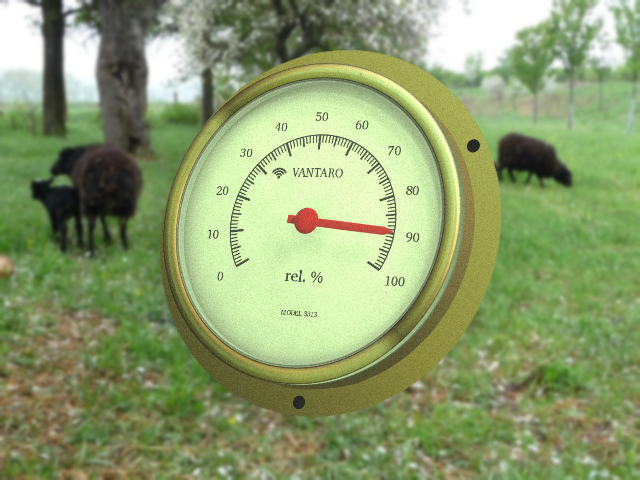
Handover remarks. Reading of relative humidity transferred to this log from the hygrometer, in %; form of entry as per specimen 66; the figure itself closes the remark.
90
